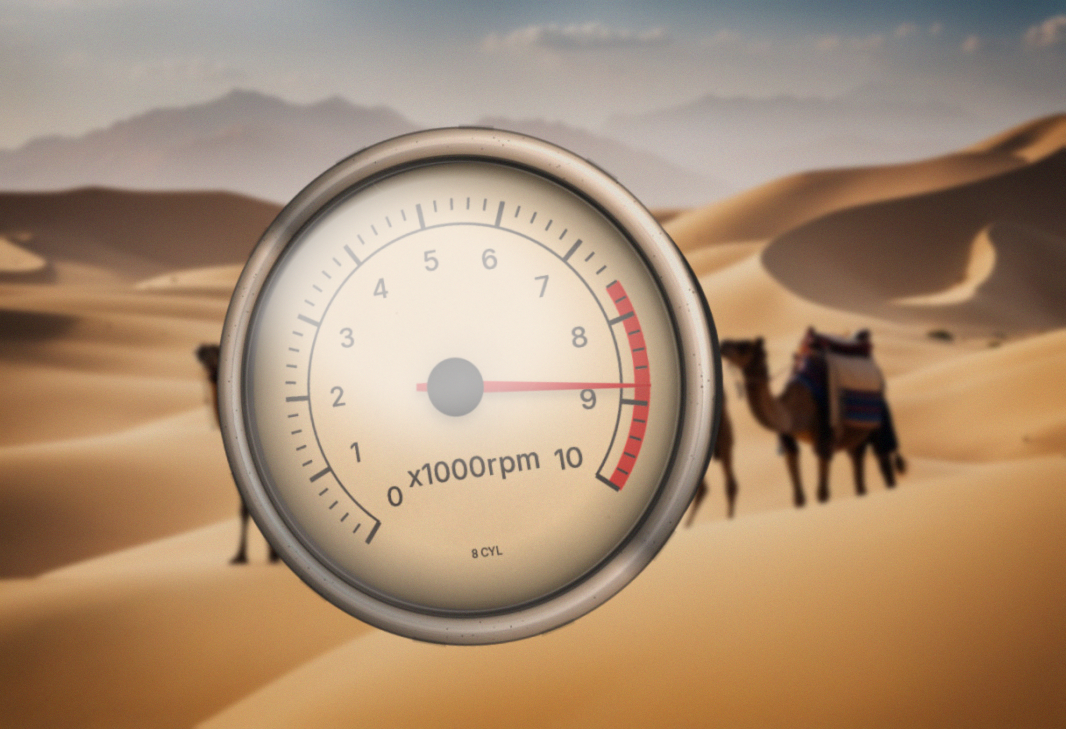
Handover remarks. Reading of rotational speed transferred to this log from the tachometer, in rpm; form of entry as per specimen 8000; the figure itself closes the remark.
8800
